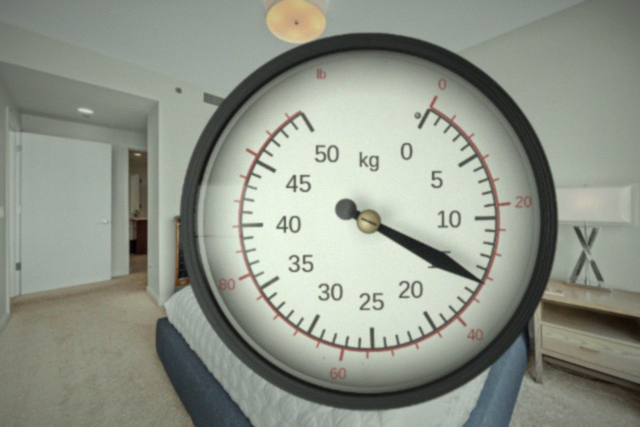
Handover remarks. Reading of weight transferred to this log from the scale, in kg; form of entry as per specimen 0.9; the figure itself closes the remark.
15
